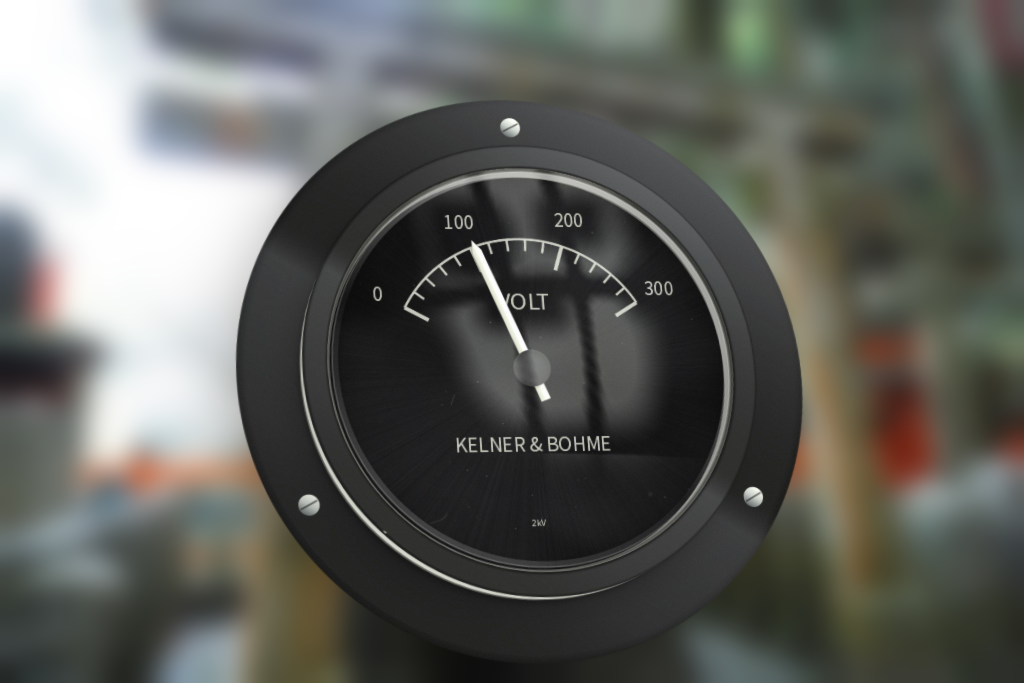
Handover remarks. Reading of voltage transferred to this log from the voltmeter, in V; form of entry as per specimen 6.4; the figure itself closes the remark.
100
